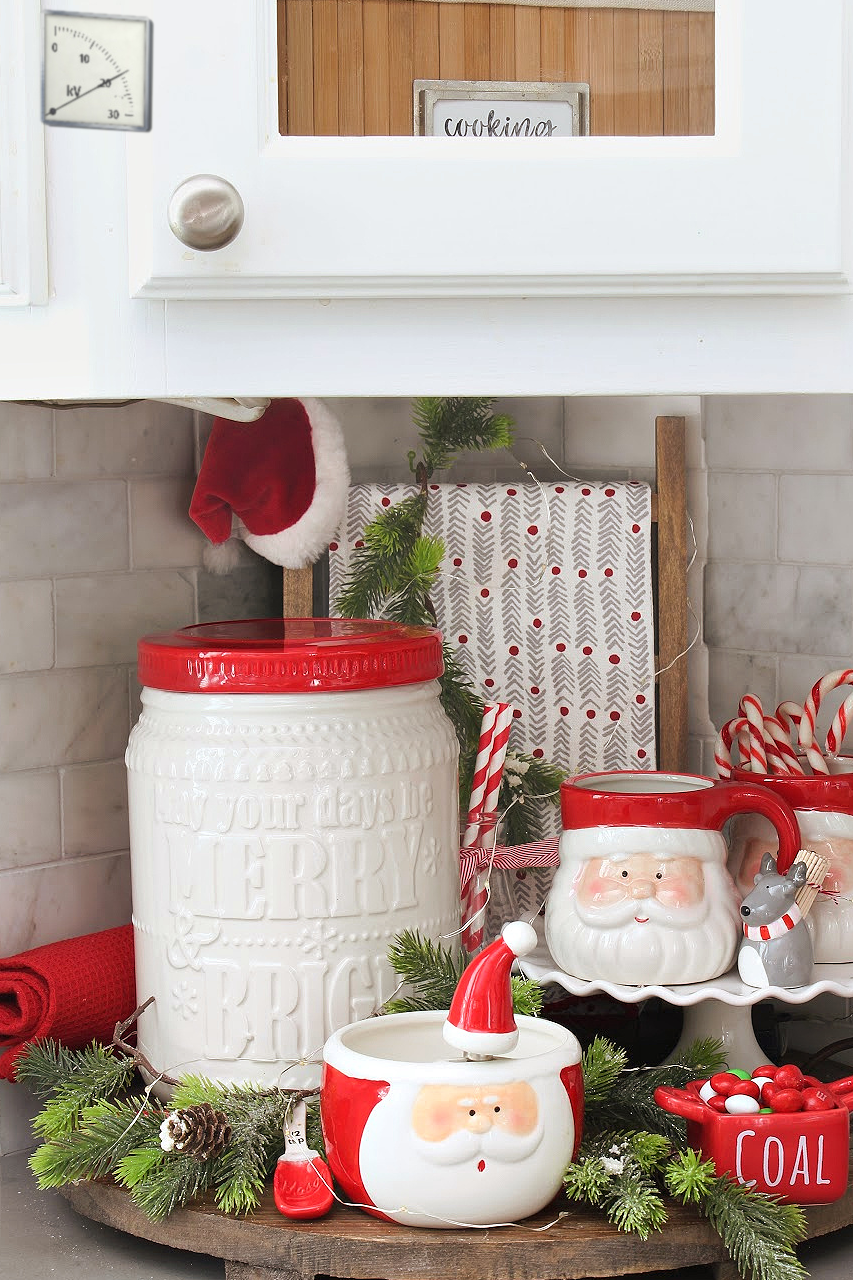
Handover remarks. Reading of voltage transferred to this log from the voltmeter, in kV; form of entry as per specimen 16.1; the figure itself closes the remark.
20
